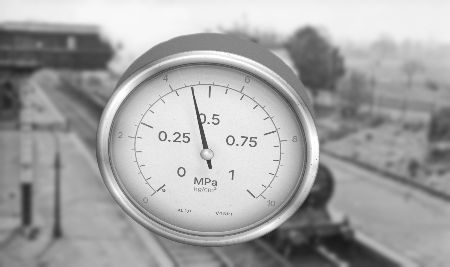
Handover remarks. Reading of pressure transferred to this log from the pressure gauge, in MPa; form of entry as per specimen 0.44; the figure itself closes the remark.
0.45
